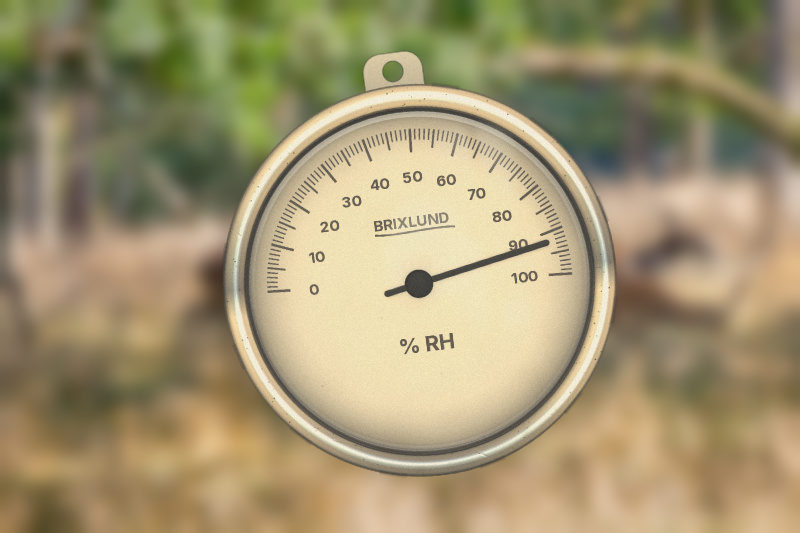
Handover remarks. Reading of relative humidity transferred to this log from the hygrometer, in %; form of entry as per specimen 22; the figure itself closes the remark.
92
